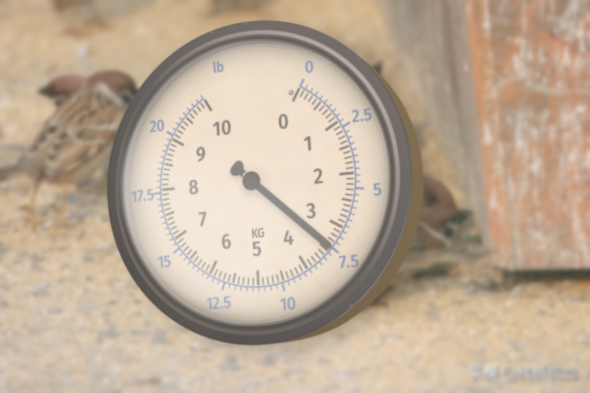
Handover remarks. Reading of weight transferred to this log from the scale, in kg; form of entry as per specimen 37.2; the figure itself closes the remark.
3.4
